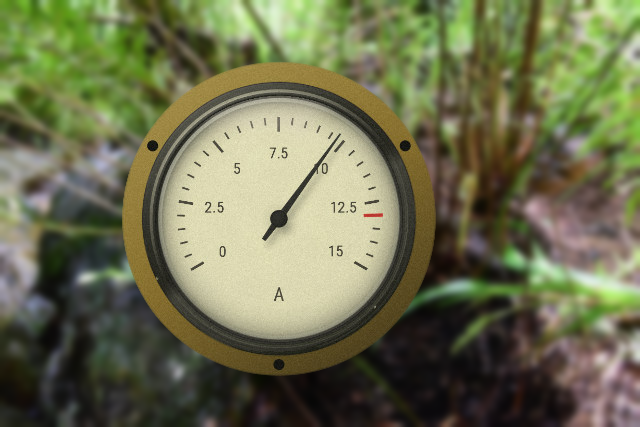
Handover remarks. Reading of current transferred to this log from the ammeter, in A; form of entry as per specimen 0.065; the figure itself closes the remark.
9.75
